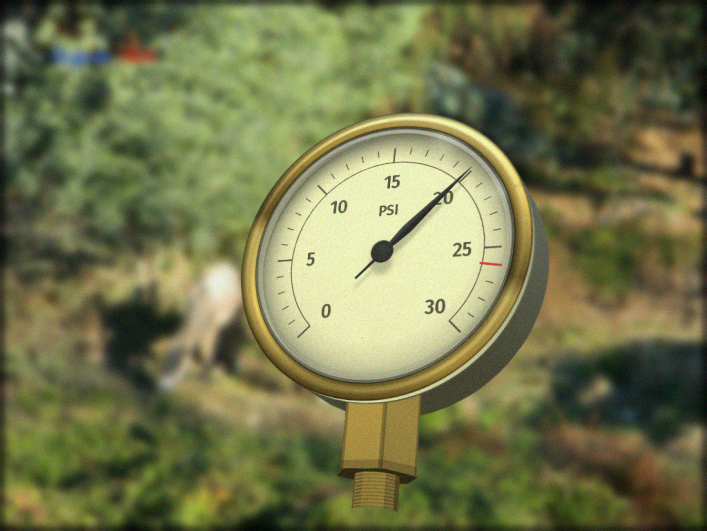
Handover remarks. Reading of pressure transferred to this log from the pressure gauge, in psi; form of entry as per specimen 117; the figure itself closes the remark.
20
